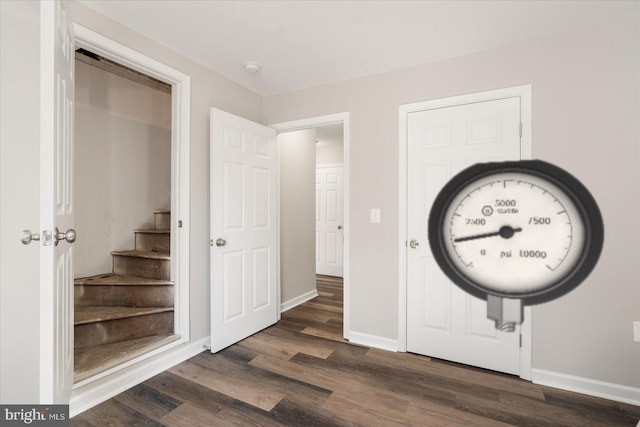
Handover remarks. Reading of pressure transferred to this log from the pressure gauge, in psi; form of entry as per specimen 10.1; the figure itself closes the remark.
1250
